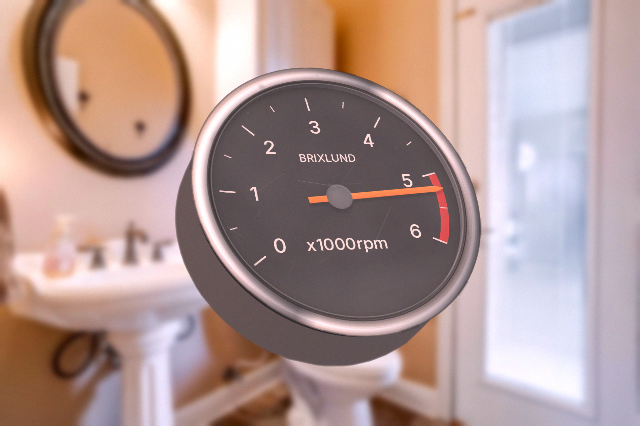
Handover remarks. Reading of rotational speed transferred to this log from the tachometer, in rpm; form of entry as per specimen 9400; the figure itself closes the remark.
5250
